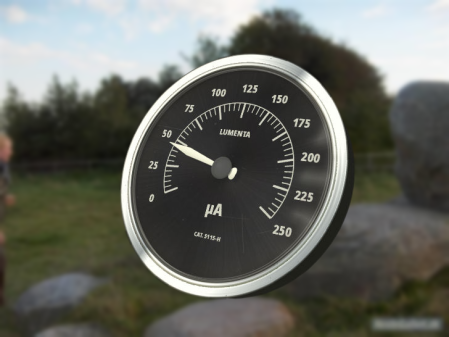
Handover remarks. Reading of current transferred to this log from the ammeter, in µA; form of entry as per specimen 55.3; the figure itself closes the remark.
45
